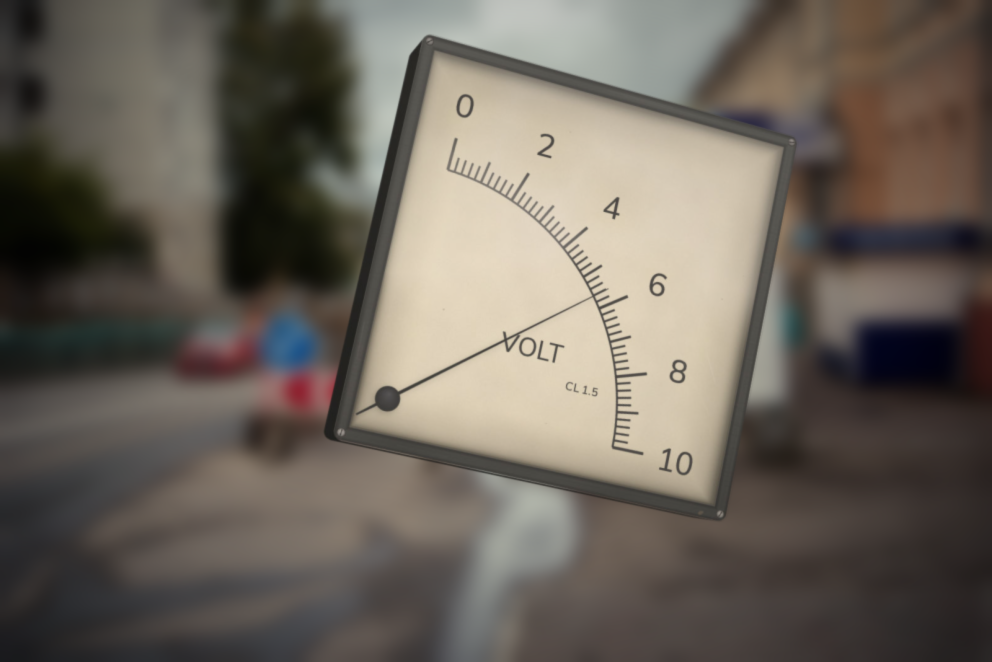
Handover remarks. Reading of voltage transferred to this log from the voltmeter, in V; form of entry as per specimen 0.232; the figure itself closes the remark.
5.6
